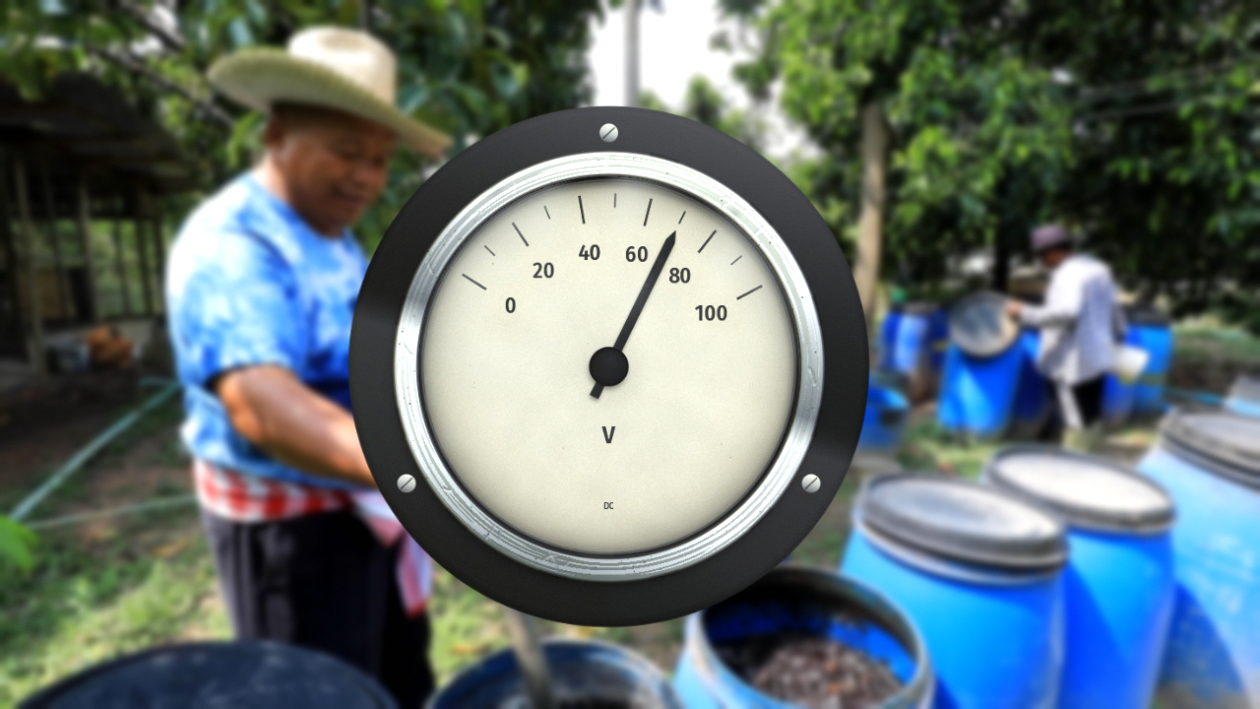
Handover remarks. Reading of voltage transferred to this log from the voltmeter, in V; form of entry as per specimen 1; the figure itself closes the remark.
70
